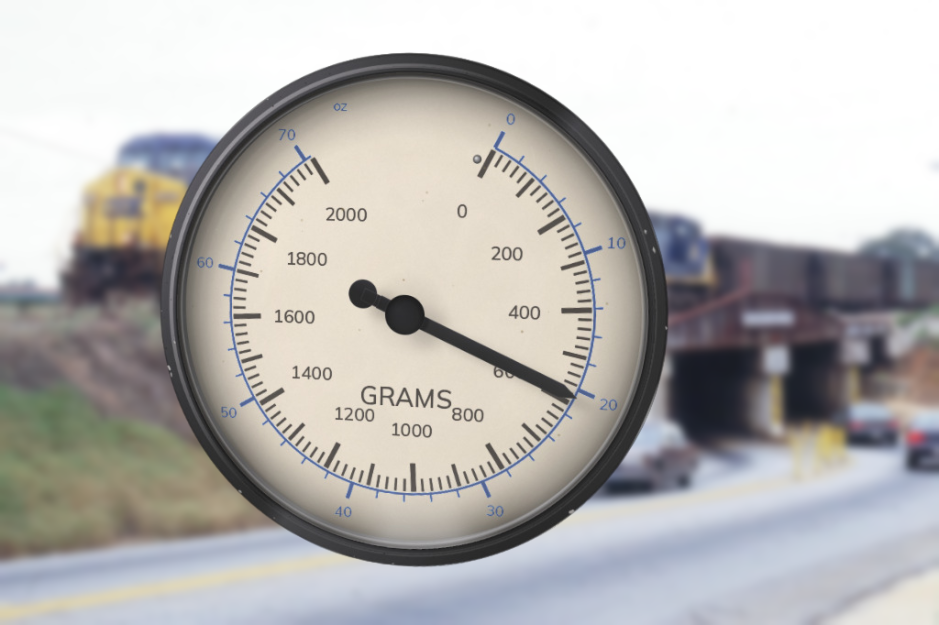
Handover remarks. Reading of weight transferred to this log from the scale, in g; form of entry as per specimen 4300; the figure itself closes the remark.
580
